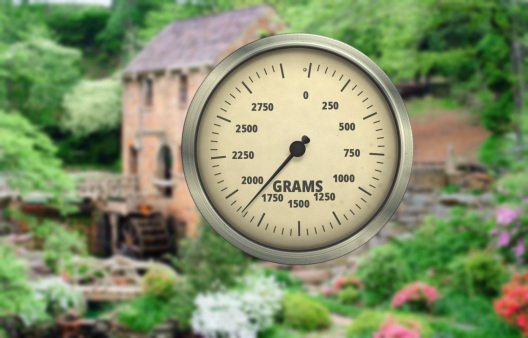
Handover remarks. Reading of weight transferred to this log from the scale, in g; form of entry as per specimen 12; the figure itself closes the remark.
1875
